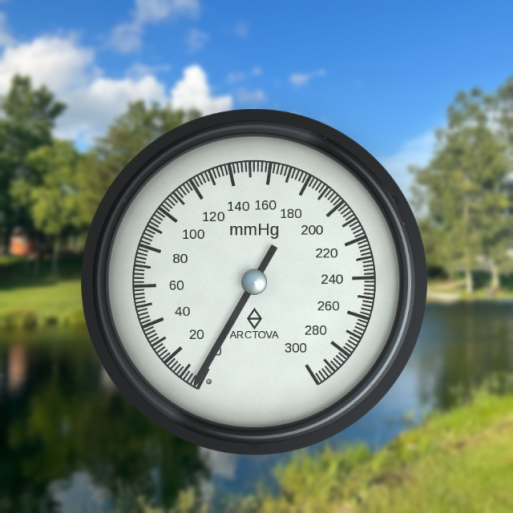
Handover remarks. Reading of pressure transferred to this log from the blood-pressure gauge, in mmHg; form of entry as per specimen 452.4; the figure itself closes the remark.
2
